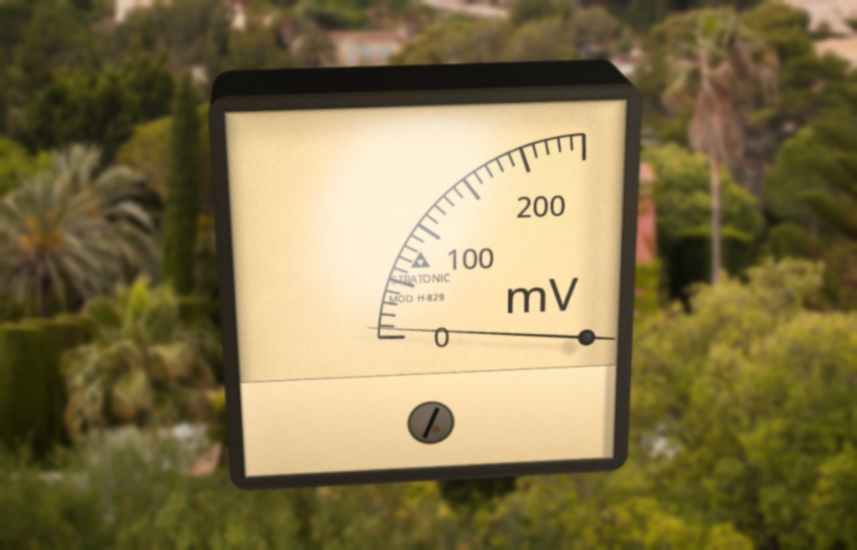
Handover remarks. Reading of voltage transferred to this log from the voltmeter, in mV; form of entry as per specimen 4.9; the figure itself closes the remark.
10
